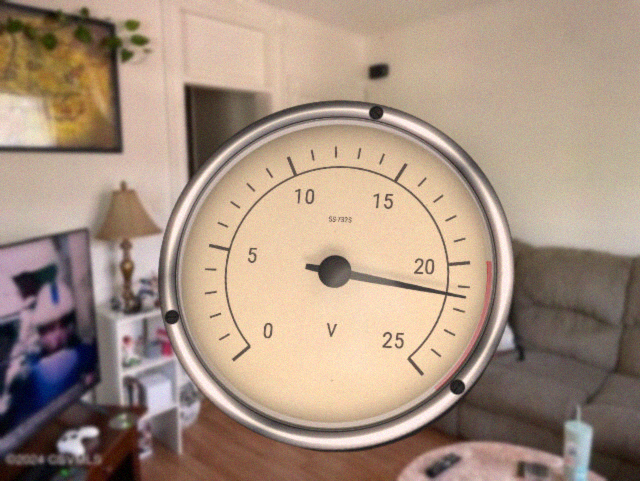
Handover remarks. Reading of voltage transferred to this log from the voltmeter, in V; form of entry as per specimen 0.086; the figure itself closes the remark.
21.5
